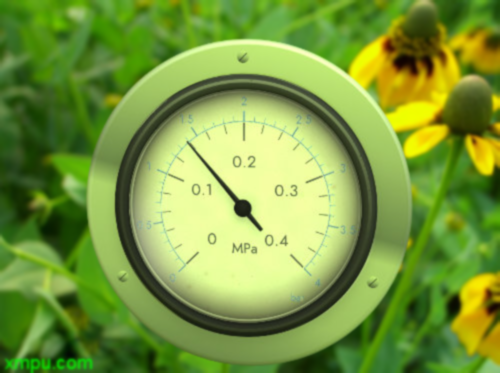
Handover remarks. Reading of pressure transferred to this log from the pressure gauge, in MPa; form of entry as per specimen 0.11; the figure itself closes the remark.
0.14
